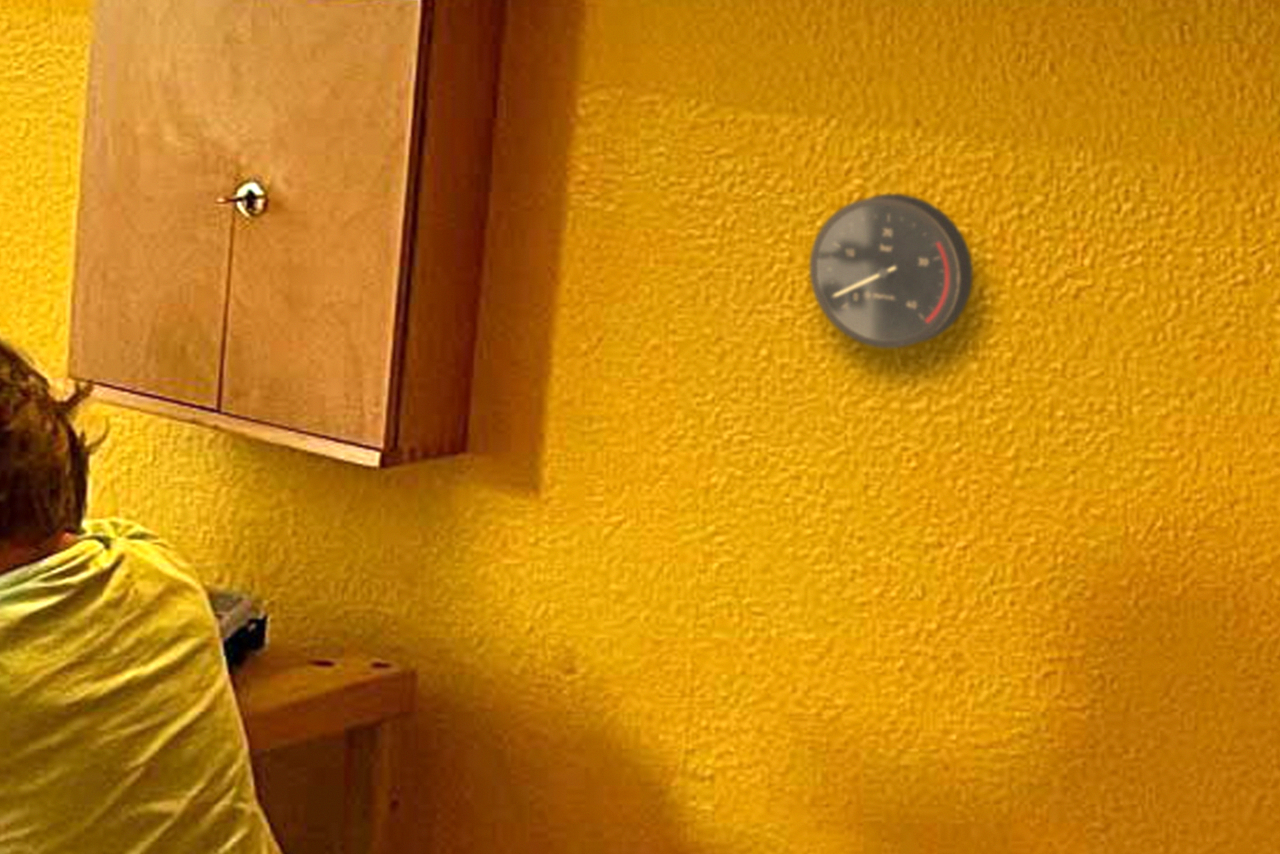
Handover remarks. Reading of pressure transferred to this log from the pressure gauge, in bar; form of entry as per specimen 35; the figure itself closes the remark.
2
